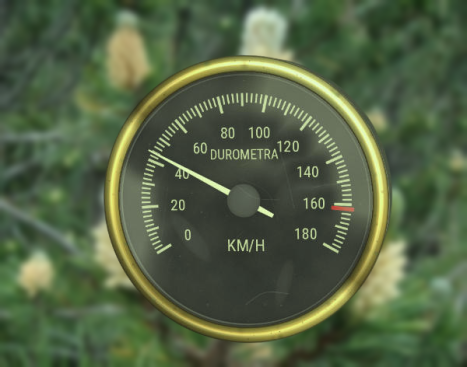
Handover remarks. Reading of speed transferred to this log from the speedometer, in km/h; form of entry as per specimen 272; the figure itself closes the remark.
44
